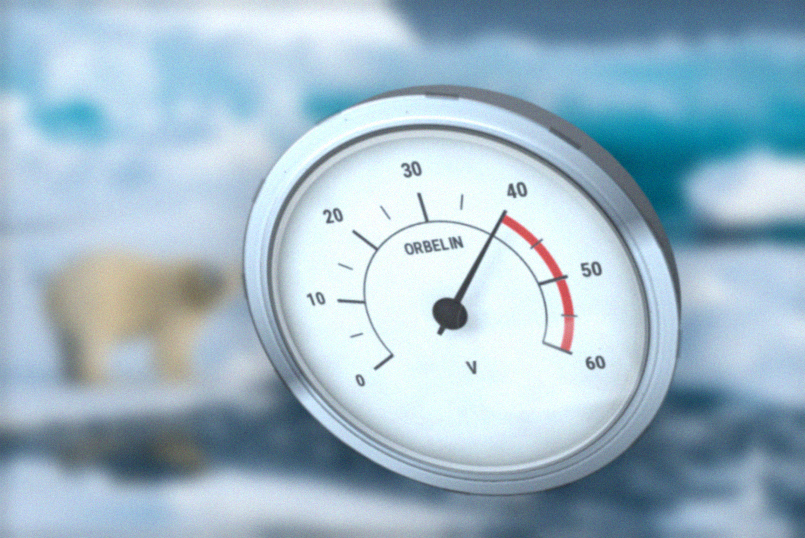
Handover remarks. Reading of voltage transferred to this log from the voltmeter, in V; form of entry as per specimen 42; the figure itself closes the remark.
40
